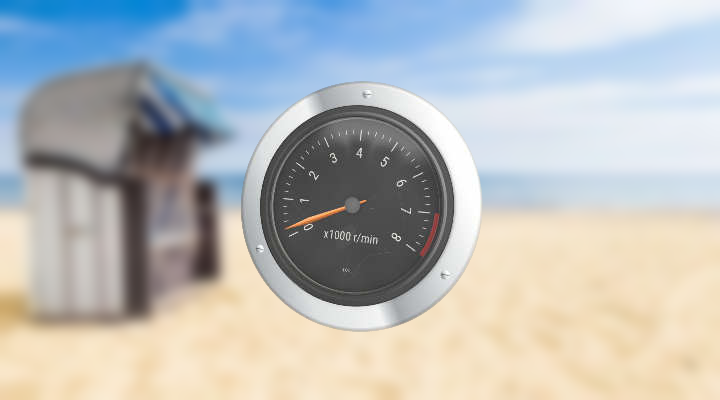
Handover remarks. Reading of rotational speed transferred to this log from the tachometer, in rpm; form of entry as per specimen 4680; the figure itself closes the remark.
200
